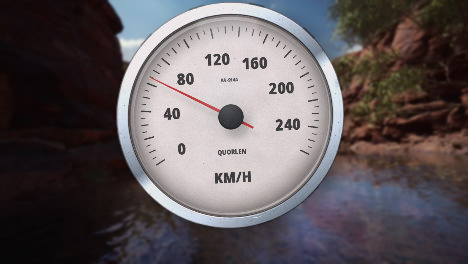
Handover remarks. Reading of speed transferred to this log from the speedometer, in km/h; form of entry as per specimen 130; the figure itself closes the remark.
65
